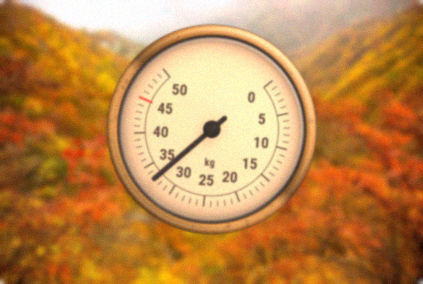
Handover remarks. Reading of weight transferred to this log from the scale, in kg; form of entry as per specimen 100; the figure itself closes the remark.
33
